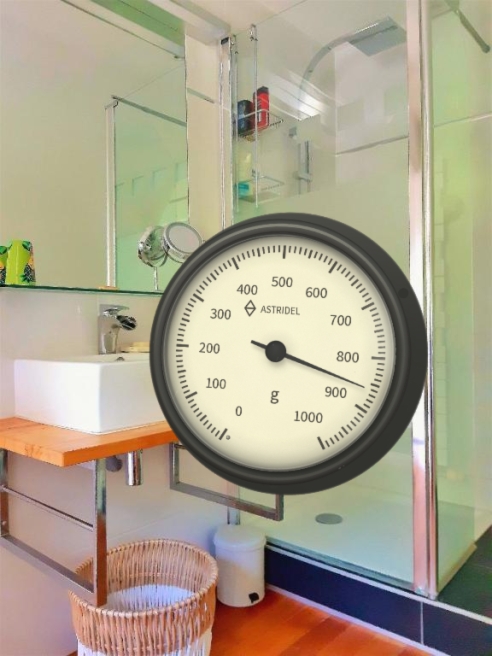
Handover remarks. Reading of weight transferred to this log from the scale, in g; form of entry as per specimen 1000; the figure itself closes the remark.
860
